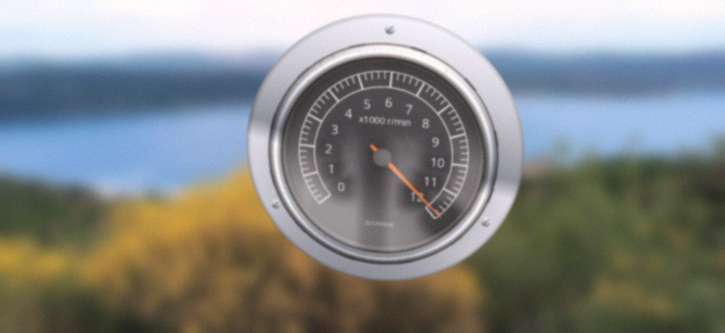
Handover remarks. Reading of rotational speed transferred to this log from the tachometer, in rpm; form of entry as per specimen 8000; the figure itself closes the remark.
11800
